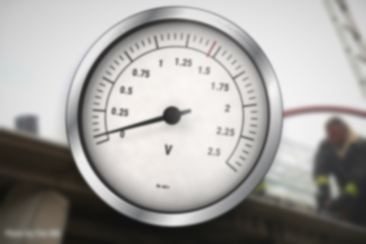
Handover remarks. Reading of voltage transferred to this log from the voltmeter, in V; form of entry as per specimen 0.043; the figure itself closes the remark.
0.05
